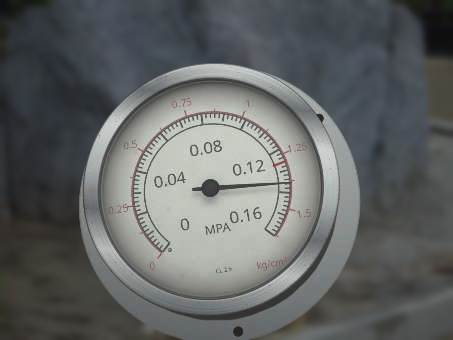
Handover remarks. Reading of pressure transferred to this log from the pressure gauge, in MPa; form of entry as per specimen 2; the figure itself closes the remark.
0.136
